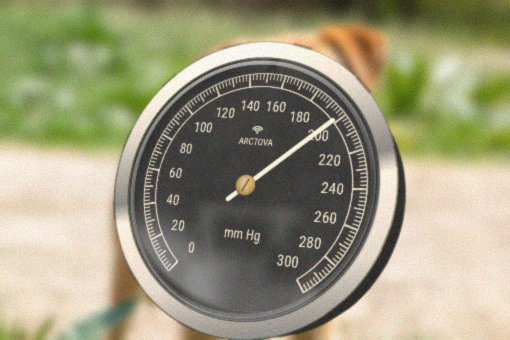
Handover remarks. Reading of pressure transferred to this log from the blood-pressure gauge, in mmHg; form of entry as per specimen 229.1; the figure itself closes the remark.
200
